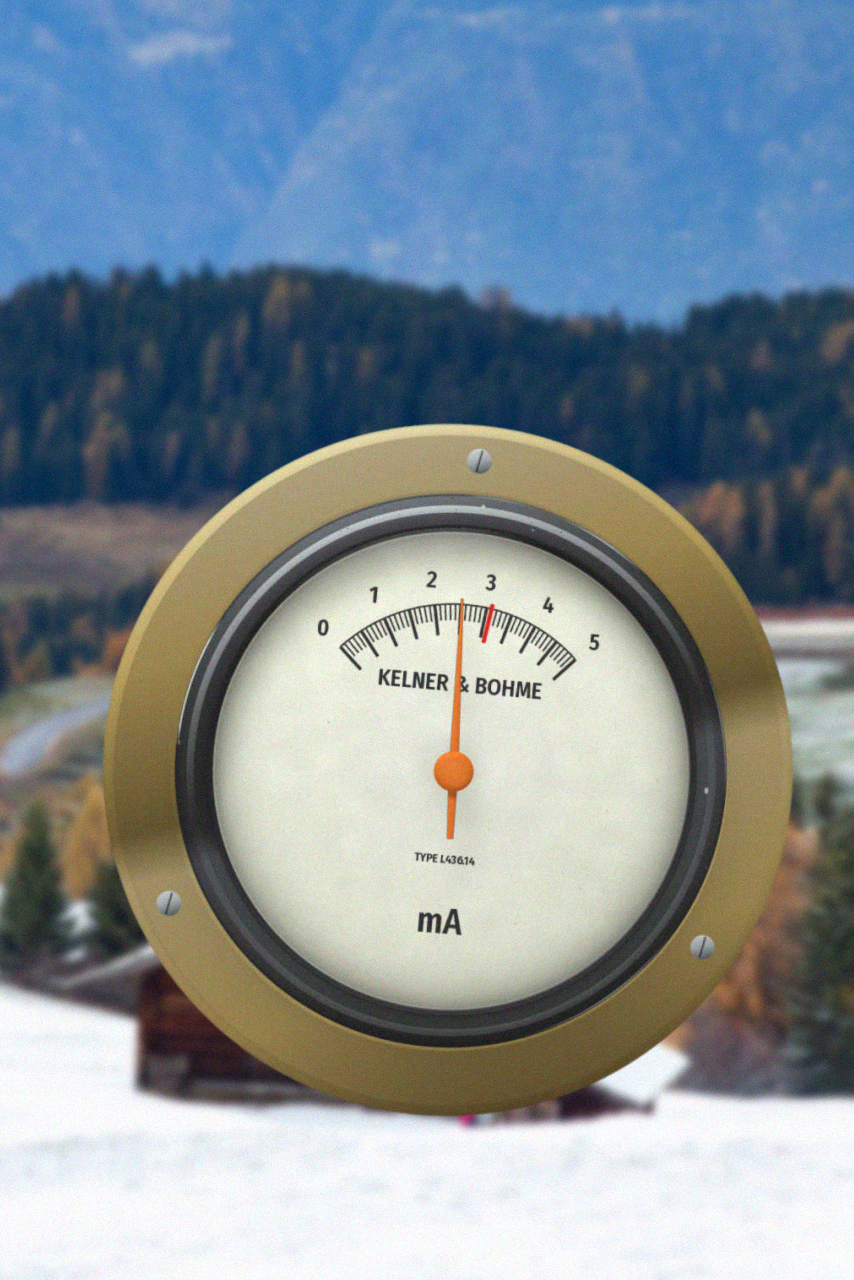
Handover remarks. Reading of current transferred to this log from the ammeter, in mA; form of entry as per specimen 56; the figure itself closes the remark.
2.5
